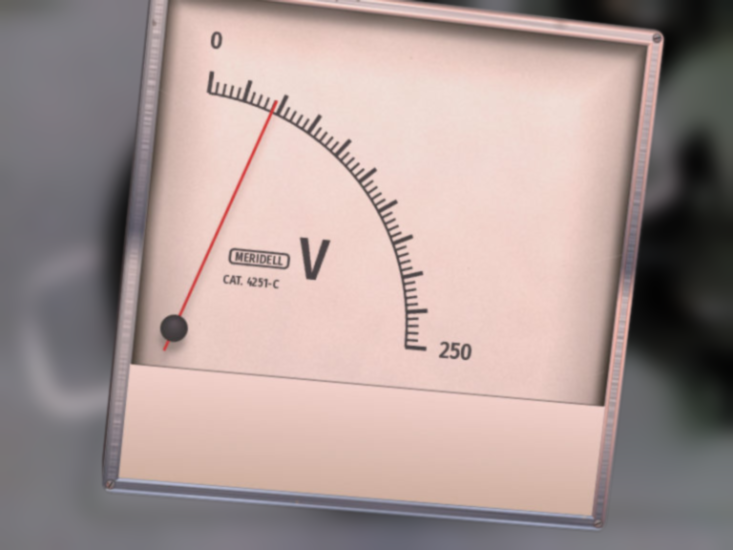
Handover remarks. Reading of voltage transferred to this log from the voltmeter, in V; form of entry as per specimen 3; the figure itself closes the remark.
45
